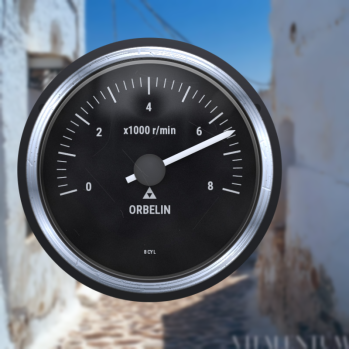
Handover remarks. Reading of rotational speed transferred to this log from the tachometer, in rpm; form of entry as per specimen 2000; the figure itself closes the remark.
6500
